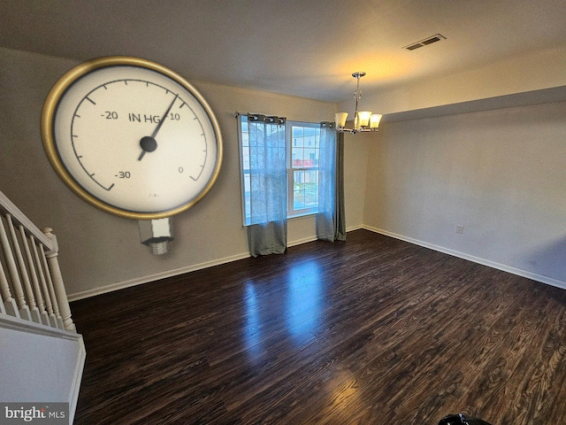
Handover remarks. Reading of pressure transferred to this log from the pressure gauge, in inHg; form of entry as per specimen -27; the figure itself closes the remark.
-11
